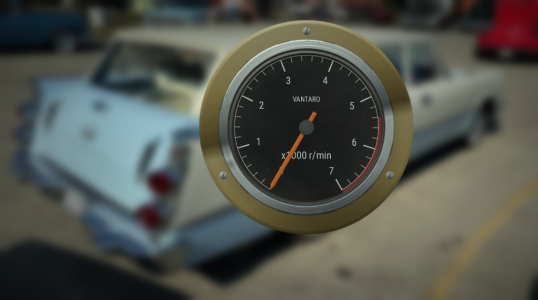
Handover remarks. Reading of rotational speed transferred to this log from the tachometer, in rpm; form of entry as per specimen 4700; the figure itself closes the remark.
0
